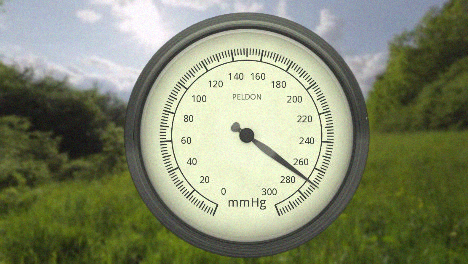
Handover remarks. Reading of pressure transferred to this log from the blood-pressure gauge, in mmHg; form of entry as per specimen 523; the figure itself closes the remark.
270
